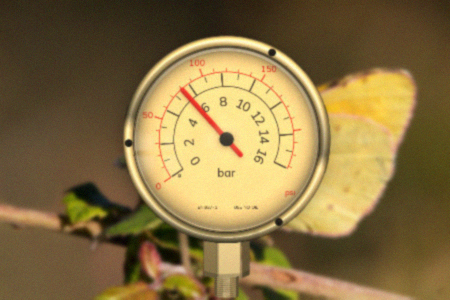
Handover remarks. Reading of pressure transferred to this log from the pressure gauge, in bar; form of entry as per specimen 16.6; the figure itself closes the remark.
5.5
